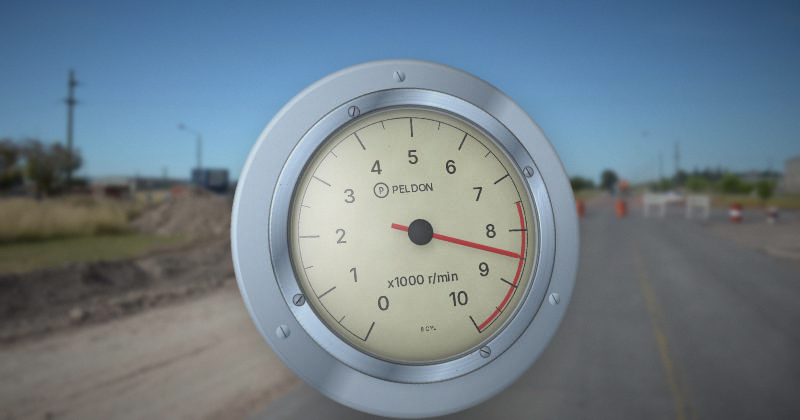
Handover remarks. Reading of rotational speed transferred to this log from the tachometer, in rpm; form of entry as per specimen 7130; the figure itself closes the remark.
8500
